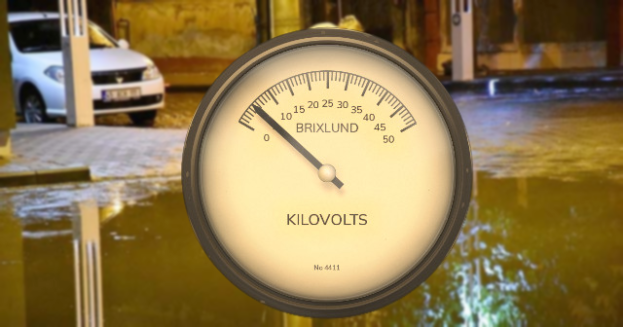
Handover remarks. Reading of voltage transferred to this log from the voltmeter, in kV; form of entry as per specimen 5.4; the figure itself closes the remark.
5
